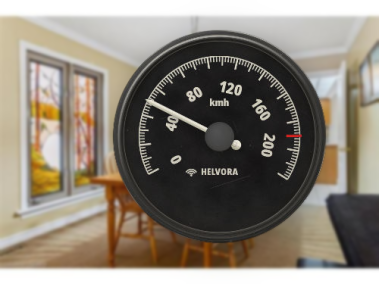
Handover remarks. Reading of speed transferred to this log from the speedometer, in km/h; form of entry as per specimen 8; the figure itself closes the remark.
50
